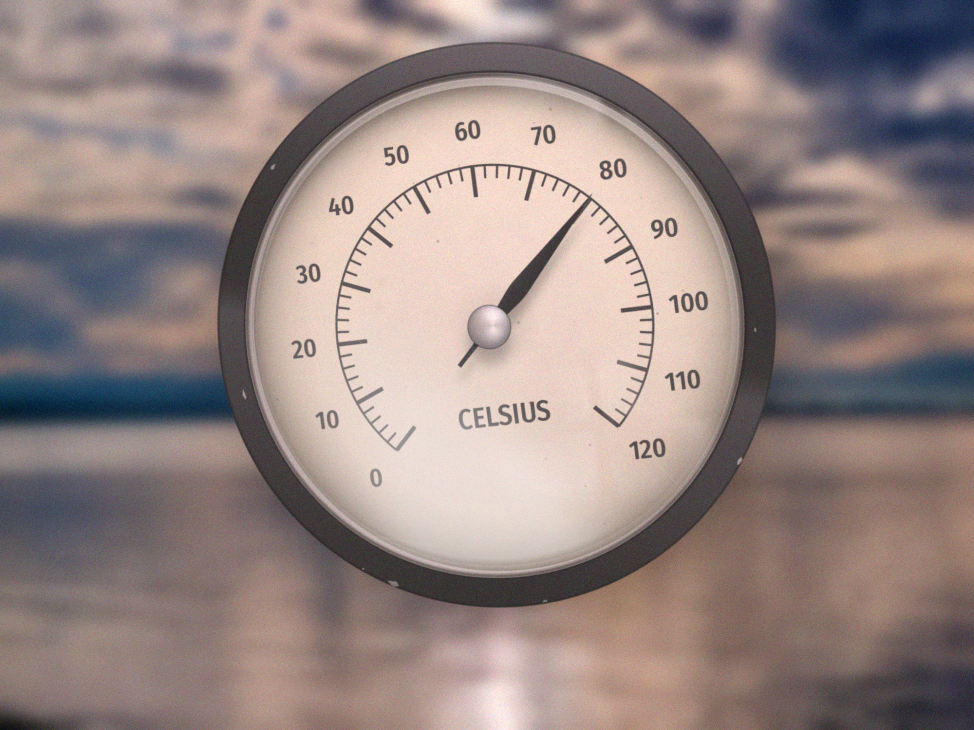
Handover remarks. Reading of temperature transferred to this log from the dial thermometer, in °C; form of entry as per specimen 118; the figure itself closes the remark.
80
